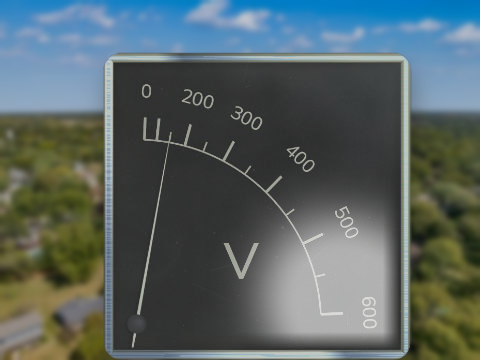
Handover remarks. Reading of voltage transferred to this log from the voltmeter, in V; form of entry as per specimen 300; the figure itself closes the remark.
150
